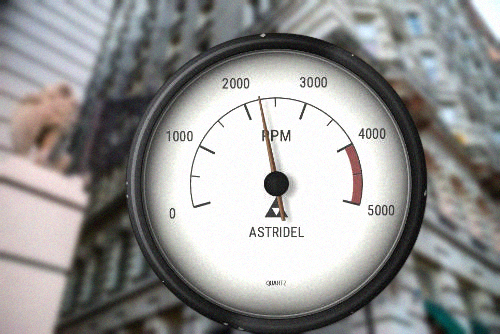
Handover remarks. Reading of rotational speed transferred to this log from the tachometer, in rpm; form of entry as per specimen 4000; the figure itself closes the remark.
2250
